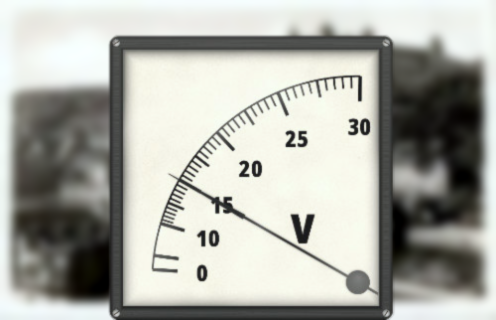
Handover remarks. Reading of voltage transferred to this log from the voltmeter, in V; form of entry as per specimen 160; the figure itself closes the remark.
15
